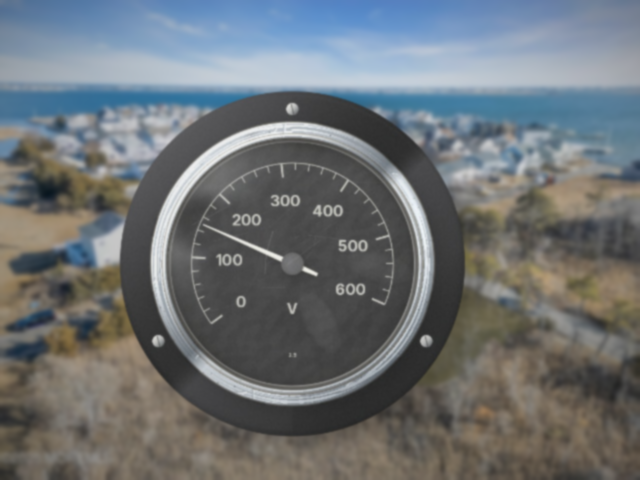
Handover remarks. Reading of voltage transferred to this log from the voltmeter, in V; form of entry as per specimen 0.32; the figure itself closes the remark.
150
